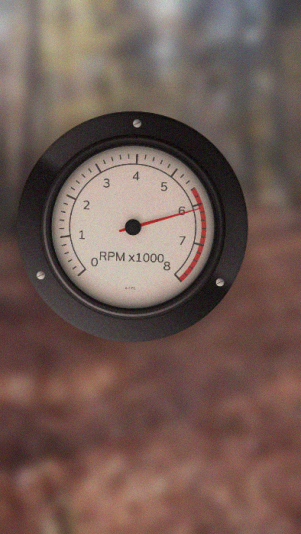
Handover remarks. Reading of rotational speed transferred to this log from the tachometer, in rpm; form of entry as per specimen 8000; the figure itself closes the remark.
6100
